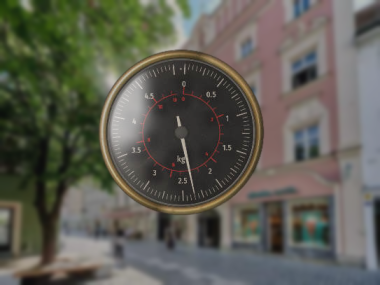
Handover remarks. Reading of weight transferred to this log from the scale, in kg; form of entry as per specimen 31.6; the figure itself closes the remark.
2.35
